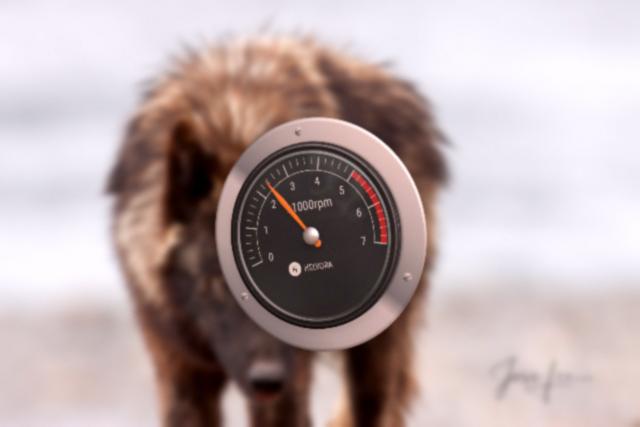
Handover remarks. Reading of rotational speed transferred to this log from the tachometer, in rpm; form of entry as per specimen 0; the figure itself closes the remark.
2400
